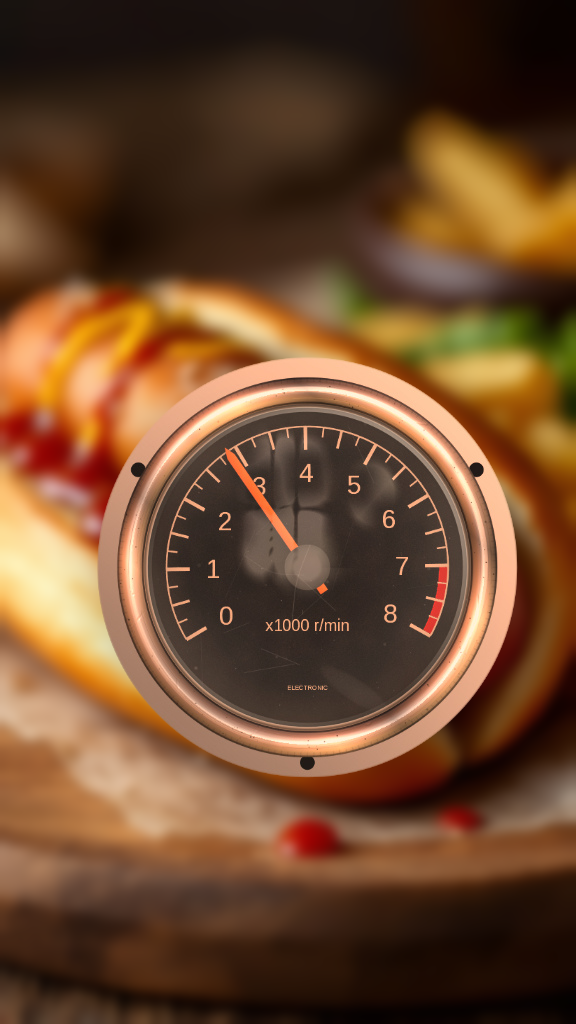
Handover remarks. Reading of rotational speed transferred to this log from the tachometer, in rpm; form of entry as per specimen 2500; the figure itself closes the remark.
2875
